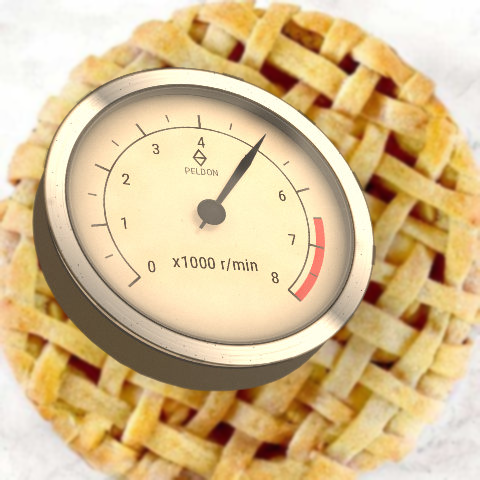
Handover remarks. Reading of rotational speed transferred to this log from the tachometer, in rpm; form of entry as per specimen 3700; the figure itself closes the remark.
5000
